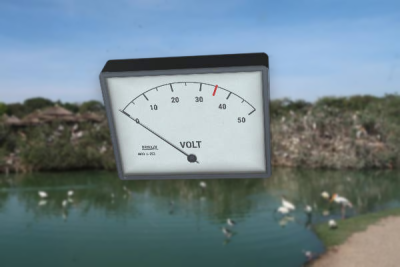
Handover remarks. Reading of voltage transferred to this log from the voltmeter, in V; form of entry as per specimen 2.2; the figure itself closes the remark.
0
